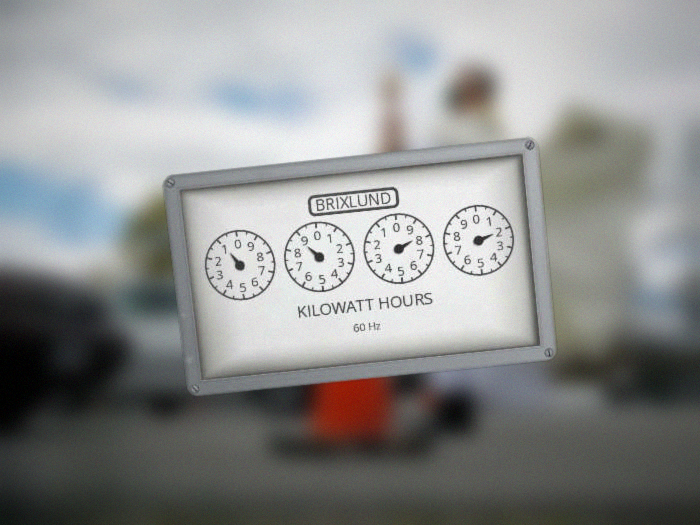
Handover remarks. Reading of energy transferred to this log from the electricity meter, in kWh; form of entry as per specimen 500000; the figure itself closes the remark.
882
